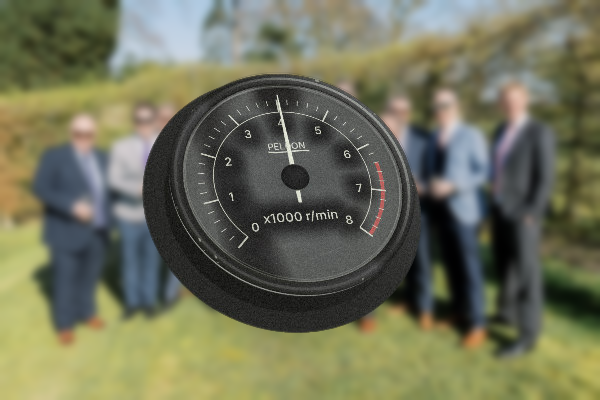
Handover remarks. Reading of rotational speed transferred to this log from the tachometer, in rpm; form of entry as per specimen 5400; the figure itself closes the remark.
4000
